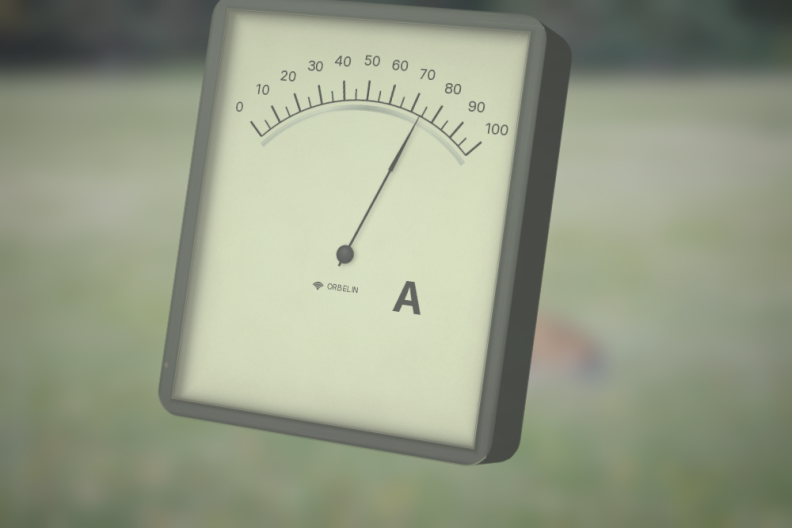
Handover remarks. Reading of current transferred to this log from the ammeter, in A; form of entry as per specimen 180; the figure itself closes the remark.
75
